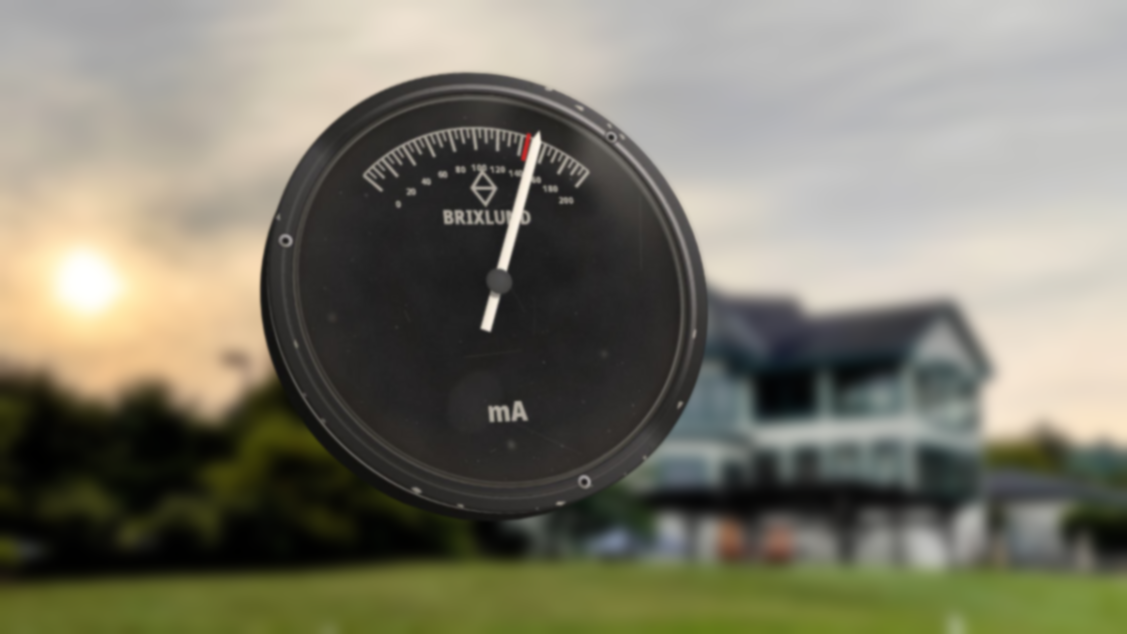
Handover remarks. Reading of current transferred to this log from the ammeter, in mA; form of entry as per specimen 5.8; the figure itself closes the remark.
150
